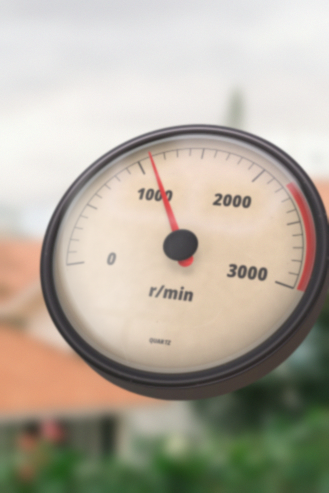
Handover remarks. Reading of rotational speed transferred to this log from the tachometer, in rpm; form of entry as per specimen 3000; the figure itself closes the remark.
1100
